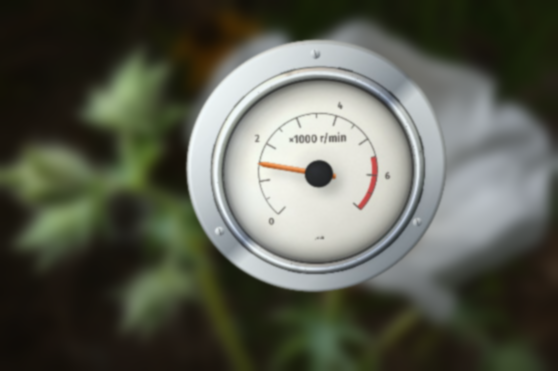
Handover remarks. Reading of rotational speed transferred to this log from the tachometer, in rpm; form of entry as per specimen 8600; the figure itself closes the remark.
1500
